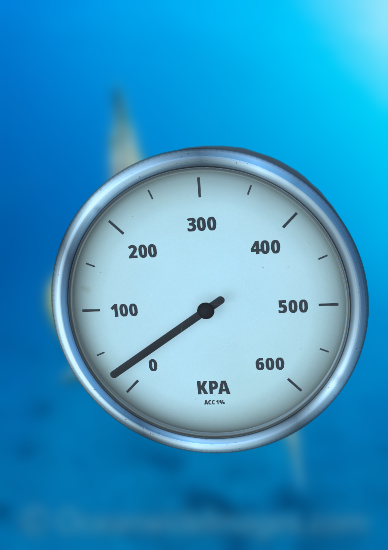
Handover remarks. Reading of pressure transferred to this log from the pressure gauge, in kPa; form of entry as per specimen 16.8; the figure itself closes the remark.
25
